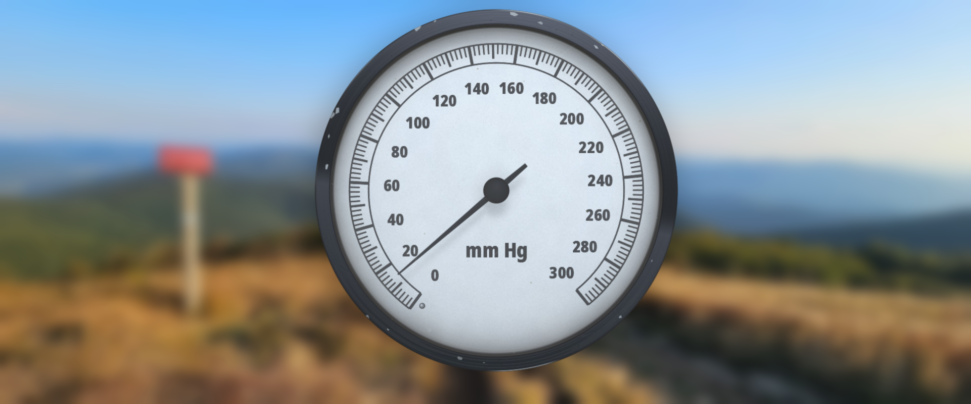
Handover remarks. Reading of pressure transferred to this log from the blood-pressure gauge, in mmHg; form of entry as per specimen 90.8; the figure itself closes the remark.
14
